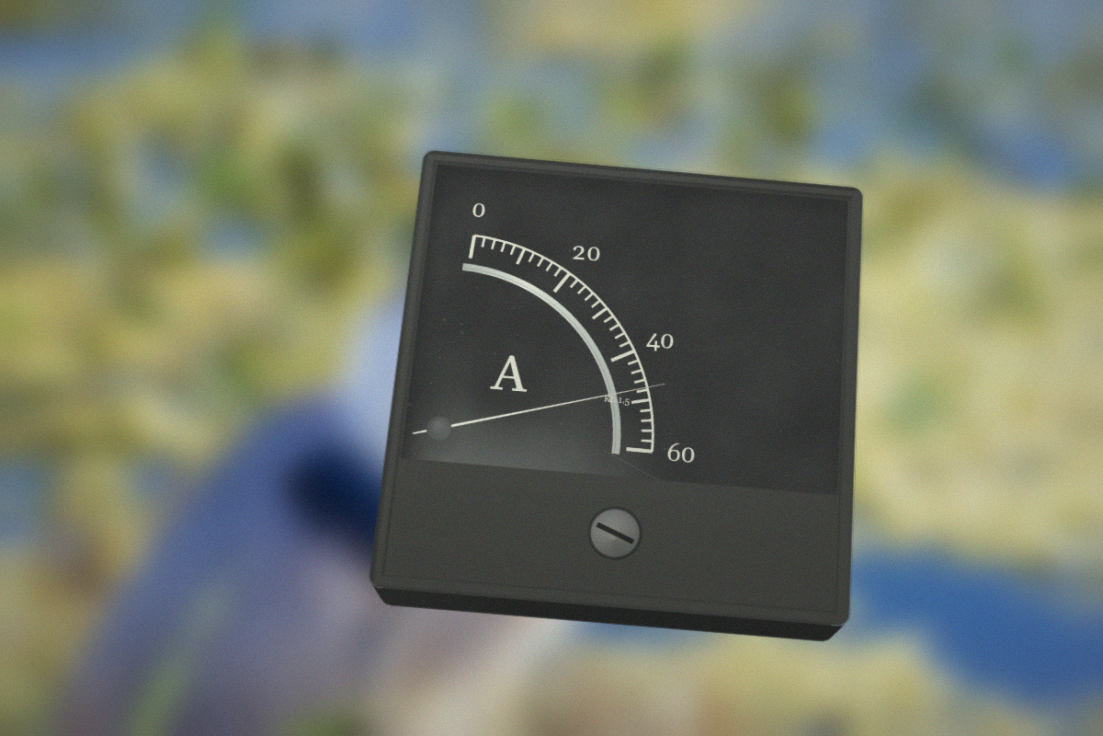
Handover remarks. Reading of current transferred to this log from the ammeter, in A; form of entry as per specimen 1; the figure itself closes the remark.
48
